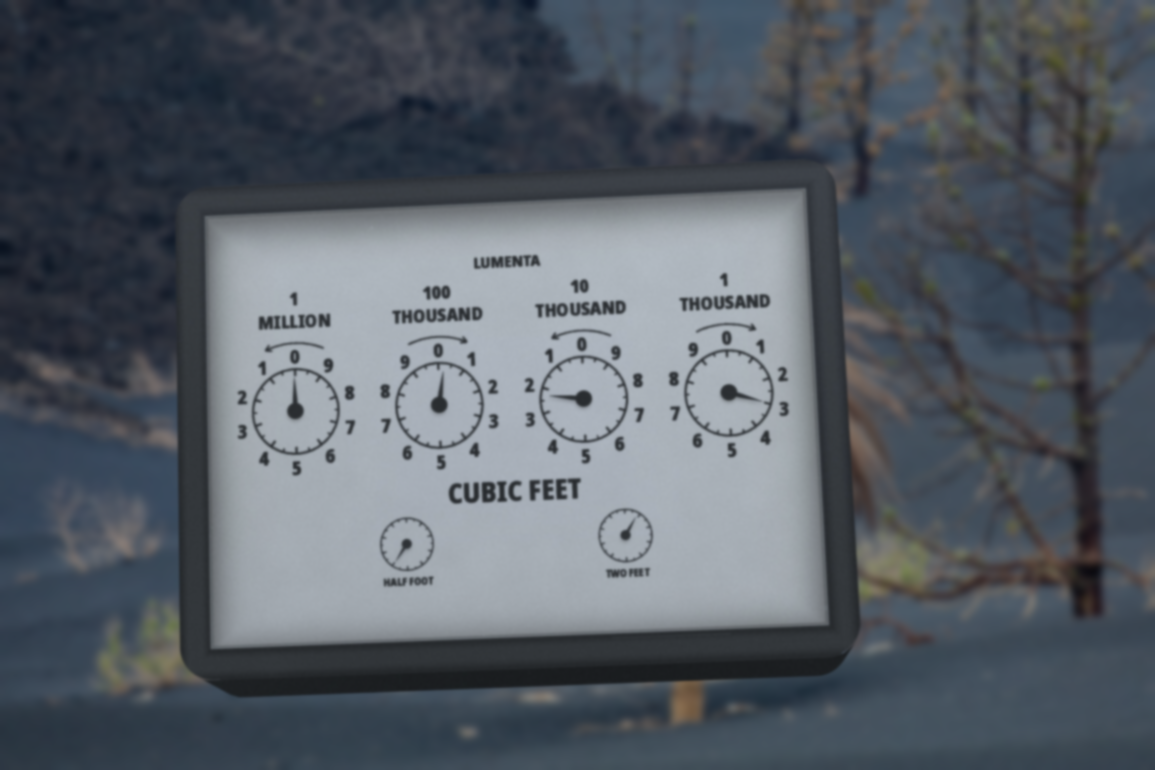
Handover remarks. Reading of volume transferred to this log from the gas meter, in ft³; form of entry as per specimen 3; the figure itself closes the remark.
2300
